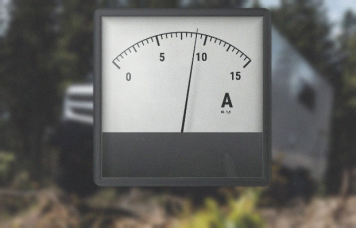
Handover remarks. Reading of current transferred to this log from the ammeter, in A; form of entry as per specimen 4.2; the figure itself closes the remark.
9
